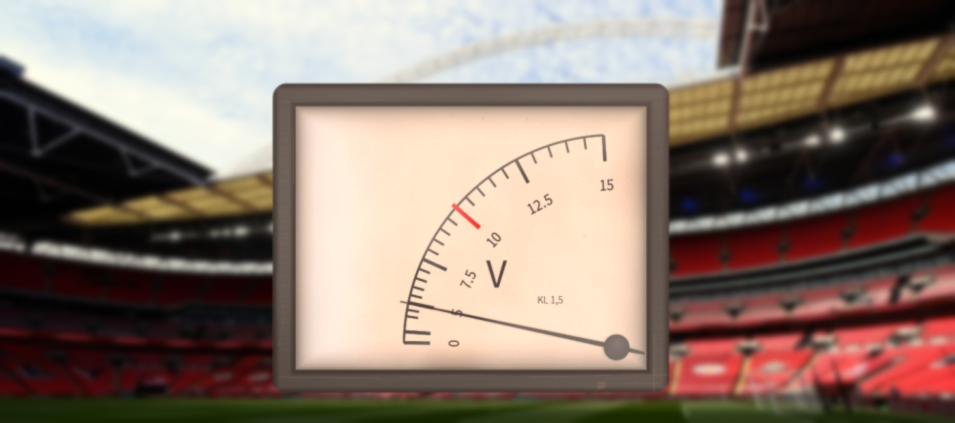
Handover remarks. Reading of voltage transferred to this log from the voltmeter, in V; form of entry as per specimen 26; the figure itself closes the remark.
5
